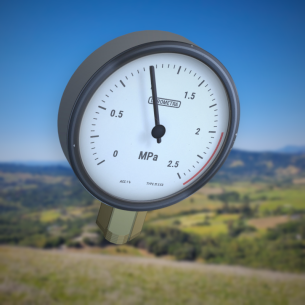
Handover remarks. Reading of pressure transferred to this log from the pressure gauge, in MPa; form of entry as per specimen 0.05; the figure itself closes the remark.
1
